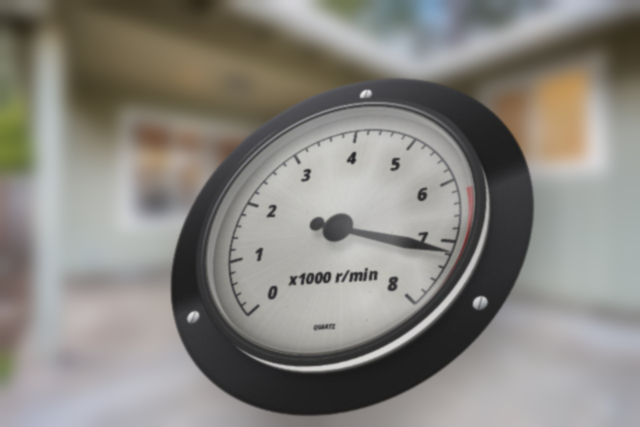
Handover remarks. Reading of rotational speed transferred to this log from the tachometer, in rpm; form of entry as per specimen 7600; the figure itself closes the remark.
7200
